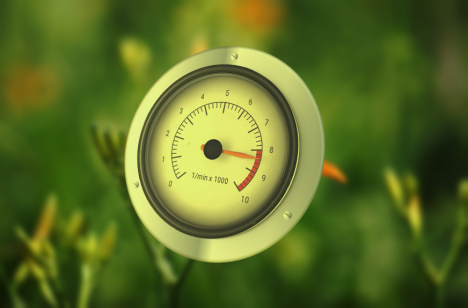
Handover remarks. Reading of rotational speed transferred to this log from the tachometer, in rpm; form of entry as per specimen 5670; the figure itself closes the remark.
8400
